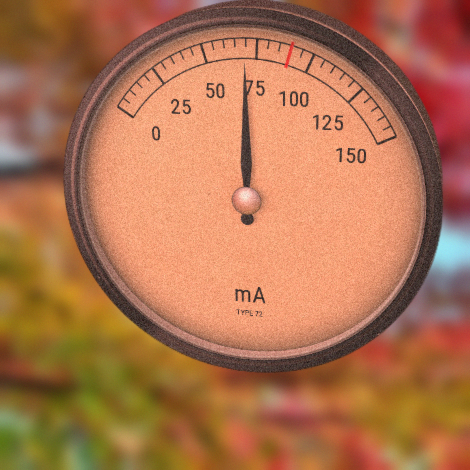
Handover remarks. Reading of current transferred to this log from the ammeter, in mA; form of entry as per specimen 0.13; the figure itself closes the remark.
70
